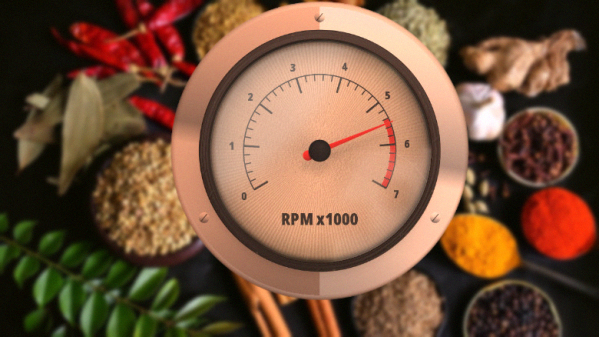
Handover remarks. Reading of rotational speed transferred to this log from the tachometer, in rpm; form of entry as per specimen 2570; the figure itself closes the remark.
5500
